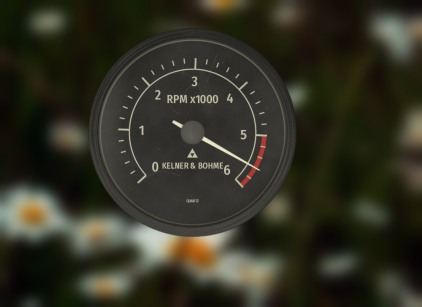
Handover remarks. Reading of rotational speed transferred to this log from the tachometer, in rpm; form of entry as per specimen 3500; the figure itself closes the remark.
5600
